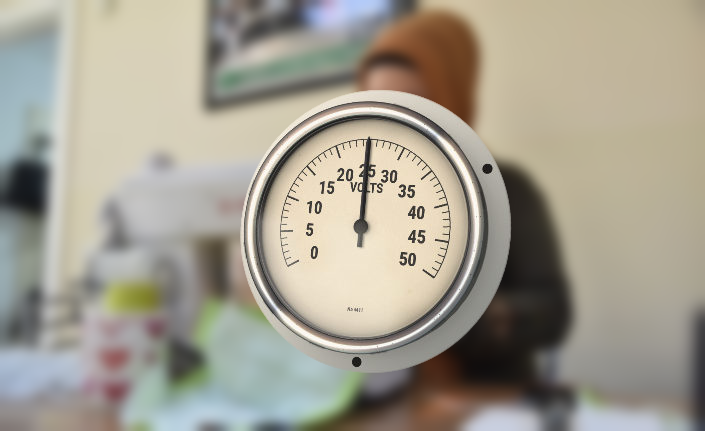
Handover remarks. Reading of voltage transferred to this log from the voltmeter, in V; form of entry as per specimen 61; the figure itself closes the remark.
25
